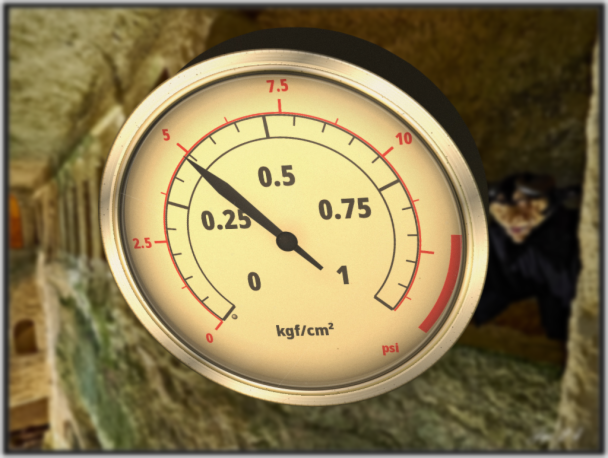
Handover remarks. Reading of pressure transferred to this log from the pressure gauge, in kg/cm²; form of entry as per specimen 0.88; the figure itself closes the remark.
0.35
